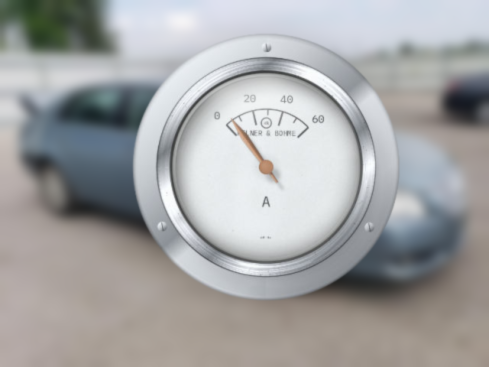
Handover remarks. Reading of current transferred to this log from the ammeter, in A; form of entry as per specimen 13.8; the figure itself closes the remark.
5
